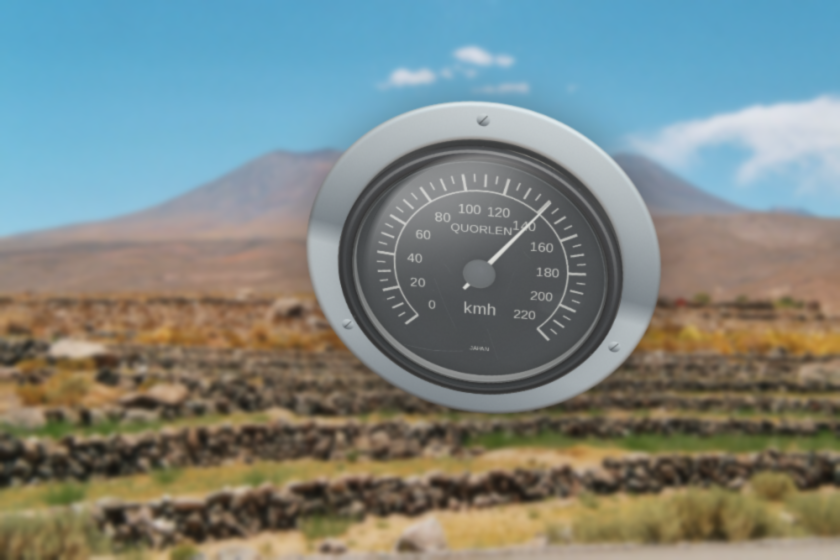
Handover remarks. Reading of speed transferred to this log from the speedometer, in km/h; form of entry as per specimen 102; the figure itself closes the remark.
140
